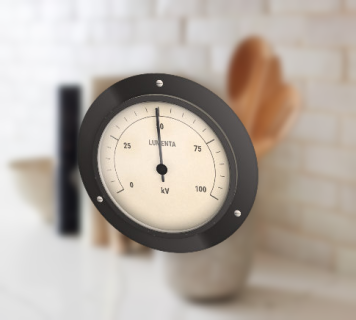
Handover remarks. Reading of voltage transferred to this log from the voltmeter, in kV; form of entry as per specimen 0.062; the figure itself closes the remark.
50
